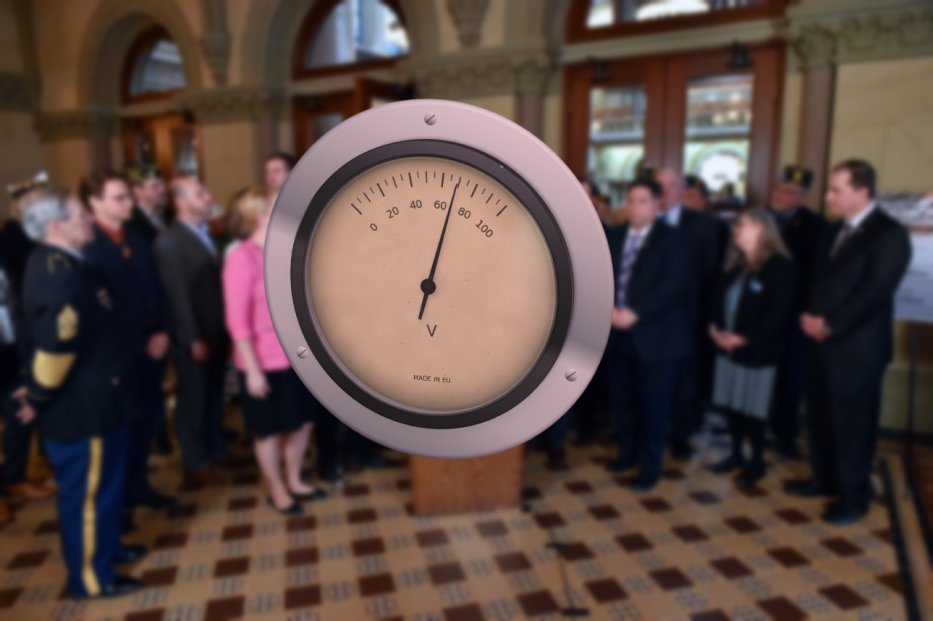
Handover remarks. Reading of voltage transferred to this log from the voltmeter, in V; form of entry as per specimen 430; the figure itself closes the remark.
70
